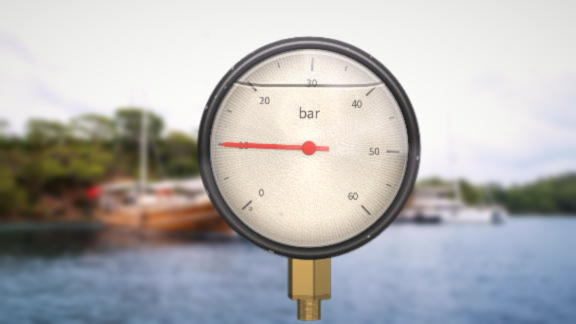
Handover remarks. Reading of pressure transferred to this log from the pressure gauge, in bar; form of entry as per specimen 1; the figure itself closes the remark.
10
